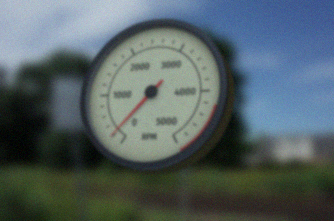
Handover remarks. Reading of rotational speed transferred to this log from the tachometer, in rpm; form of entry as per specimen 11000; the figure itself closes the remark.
200
